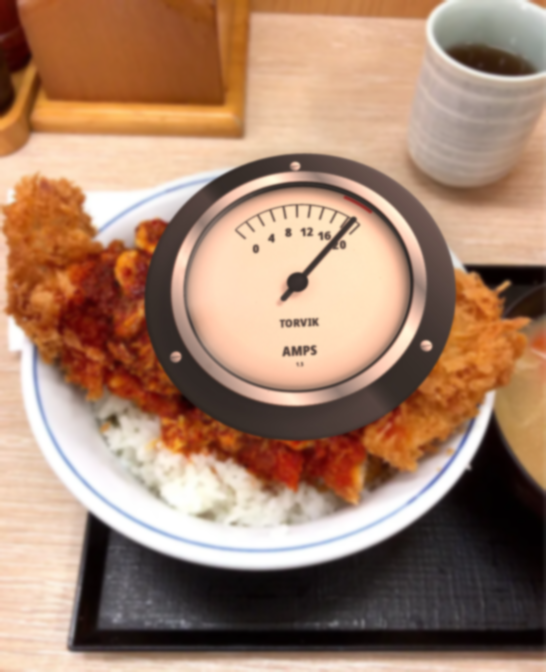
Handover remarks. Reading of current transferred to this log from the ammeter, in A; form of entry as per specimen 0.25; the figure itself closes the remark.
19
